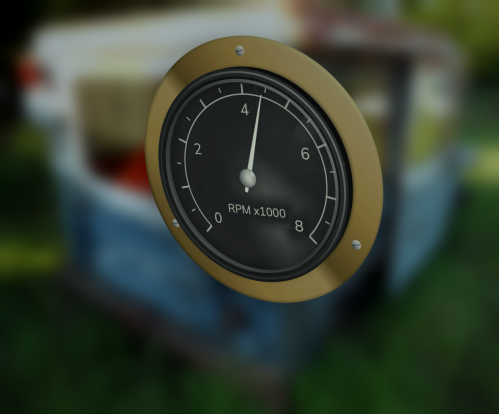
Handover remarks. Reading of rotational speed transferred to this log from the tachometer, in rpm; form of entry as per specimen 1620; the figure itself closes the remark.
4500
